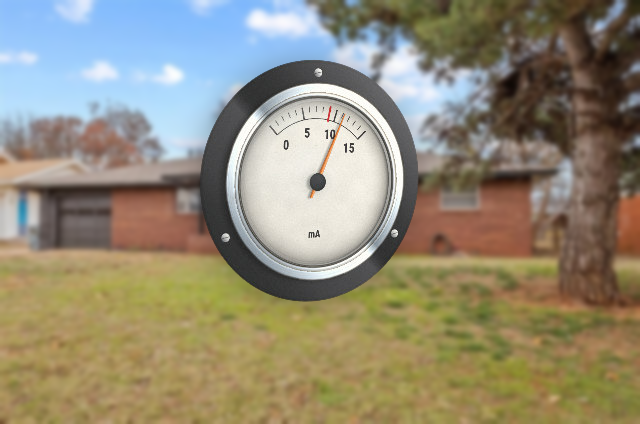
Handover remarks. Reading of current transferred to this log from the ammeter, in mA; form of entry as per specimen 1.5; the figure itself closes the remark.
11
